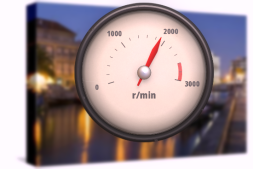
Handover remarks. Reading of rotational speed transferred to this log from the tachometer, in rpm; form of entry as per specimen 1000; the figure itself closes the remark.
1900
